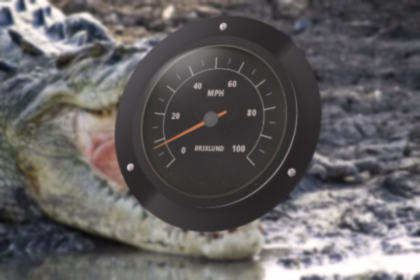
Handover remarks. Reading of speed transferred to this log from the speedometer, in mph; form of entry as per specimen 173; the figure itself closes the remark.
7.5
